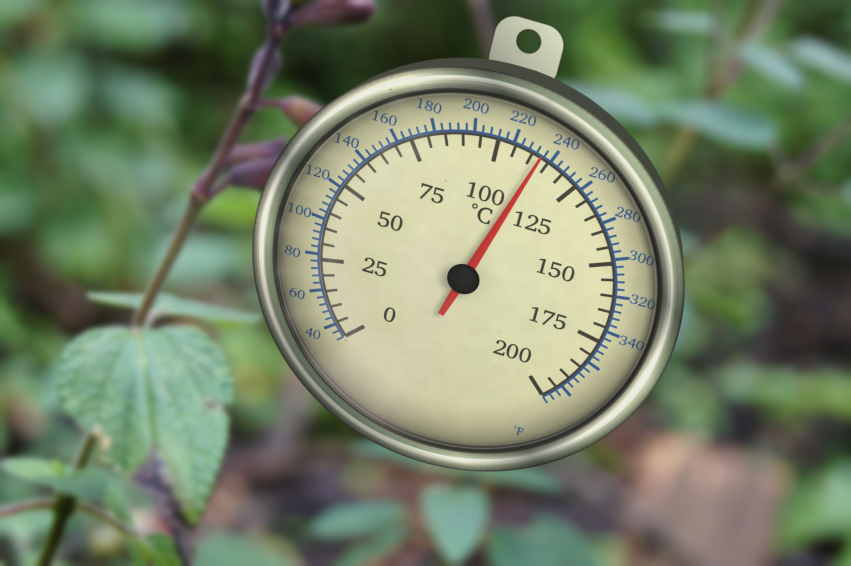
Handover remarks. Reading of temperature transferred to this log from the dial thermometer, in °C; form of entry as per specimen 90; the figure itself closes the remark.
112.5
